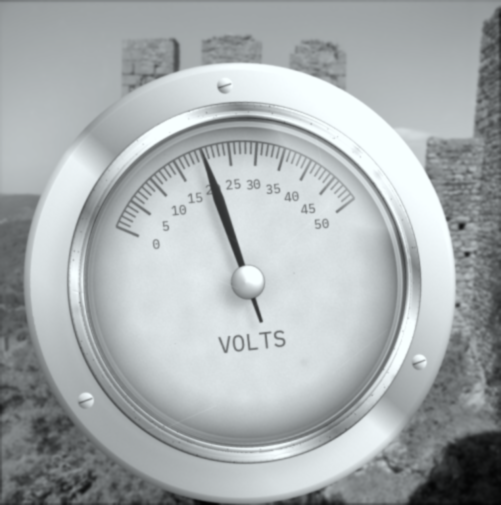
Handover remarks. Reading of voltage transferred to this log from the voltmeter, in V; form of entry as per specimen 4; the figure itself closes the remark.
20
